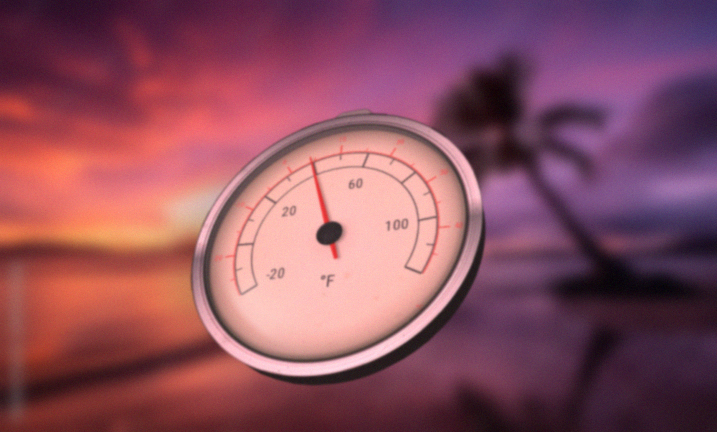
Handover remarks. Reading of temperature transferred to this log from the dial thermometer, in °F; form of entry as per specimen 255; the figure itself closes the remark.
40
